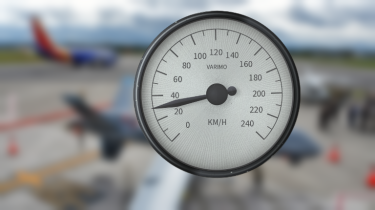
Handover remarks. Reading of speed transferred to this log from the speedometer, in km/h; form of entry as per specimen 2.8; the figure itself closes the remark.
30
